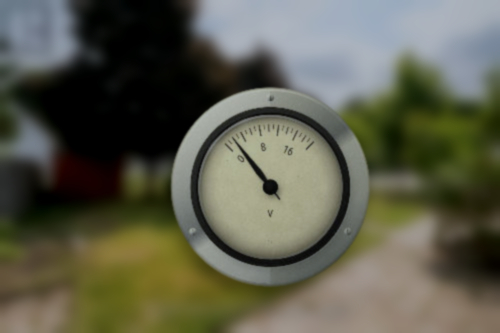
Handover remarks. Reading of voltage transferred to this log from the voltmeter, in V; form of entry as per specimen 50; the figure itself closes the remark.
2
